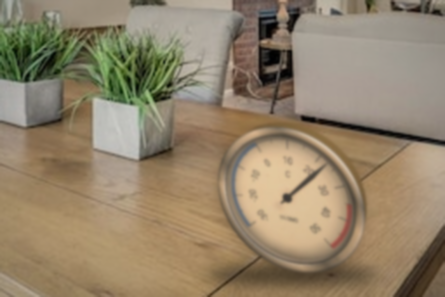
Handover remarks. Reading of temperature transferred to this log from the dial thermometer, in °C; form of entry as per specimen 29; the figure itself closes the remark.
22.5
